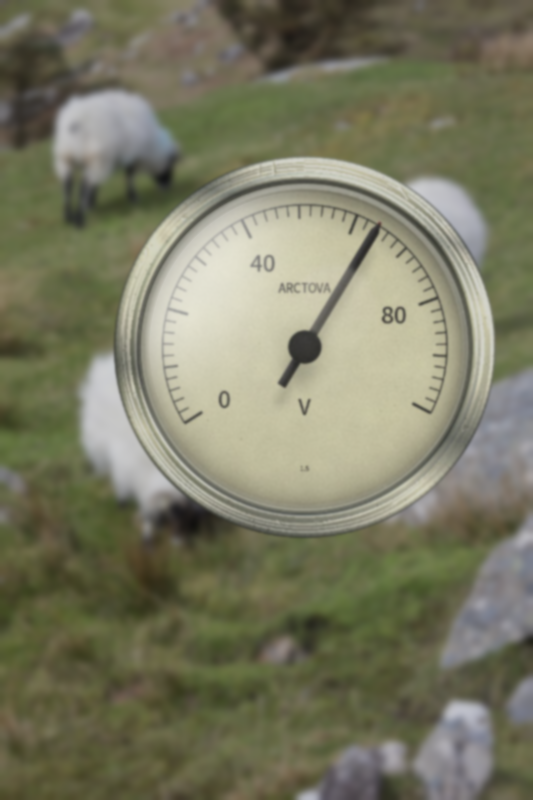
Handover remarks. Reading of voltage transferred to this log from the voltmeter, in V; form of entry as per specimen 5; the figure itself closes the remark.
64
